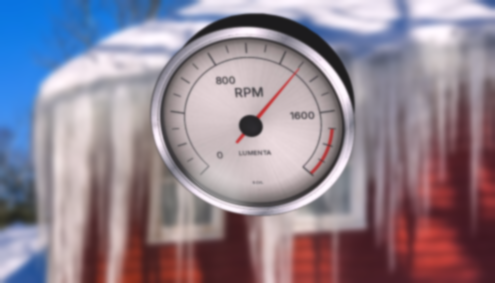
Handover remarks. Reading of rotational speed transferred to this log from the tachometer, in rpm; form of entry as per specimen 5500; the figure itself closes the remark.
1300
